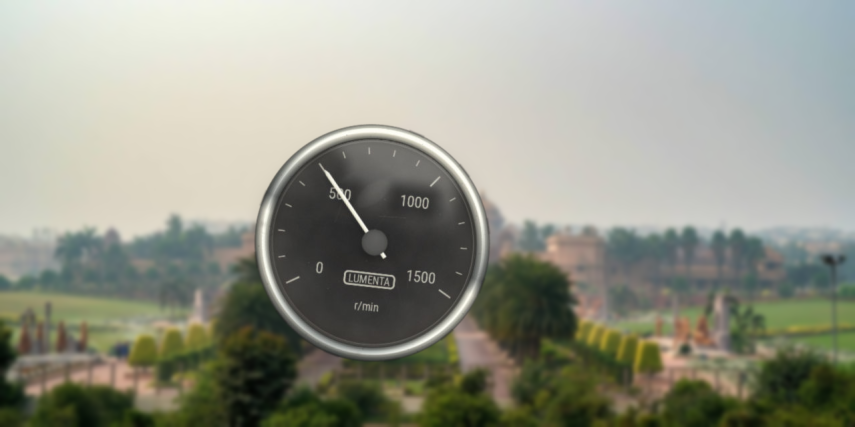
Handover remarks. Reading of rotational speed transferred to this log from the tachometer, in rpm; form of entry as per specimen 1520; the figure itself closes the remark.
500
